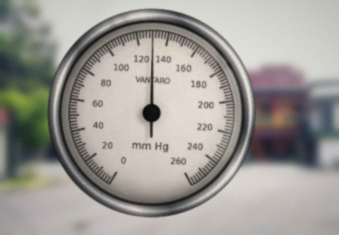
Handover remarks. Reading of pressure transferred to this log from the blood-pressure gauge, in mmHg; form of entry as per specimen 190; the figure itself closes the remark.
130
